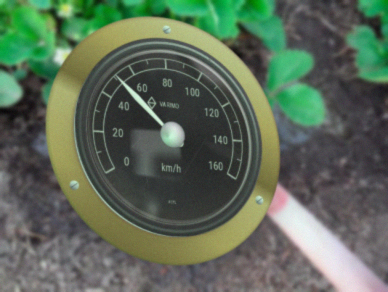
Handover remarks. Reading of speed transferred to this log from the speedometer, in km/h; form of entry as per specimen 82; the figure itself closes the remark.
50
